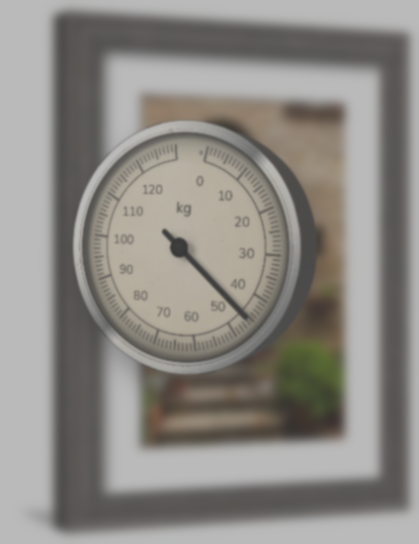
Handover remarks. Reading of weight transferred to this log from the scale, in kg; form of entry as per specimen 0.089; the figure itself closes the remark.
45
